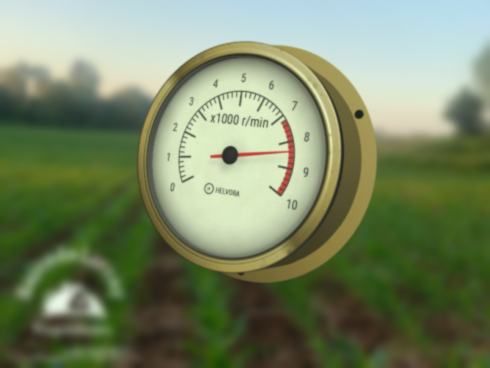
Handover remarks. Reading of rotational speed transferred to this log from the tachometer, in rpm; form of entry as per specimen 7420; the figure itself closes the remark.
8400
